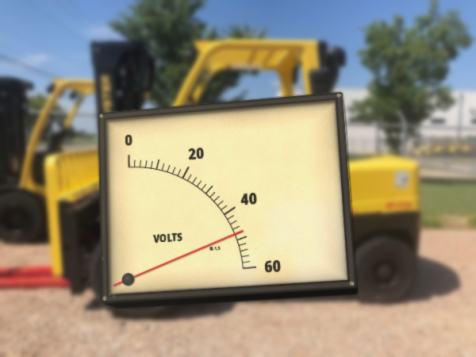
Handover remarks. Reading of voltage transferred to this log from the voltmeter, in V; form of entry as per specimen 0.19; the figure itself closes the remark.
48
